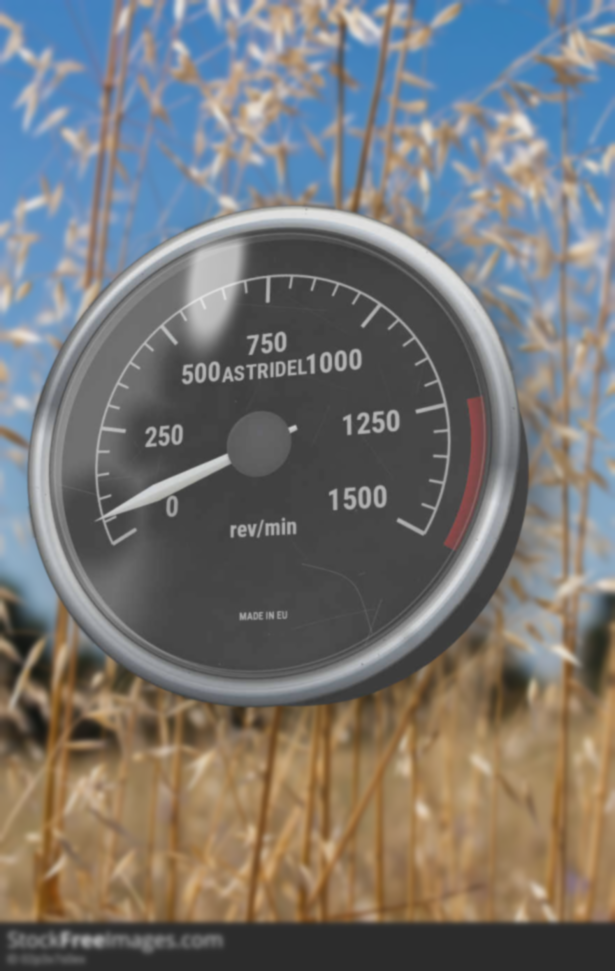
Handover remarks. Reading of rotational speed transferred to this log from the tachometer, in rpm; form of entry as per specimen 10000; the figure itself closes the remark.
50
